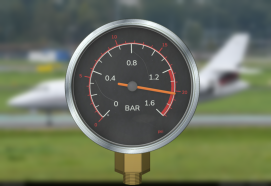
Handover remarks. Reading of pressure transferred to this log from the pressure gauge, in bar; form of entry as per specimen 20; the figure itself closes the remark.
1.4
